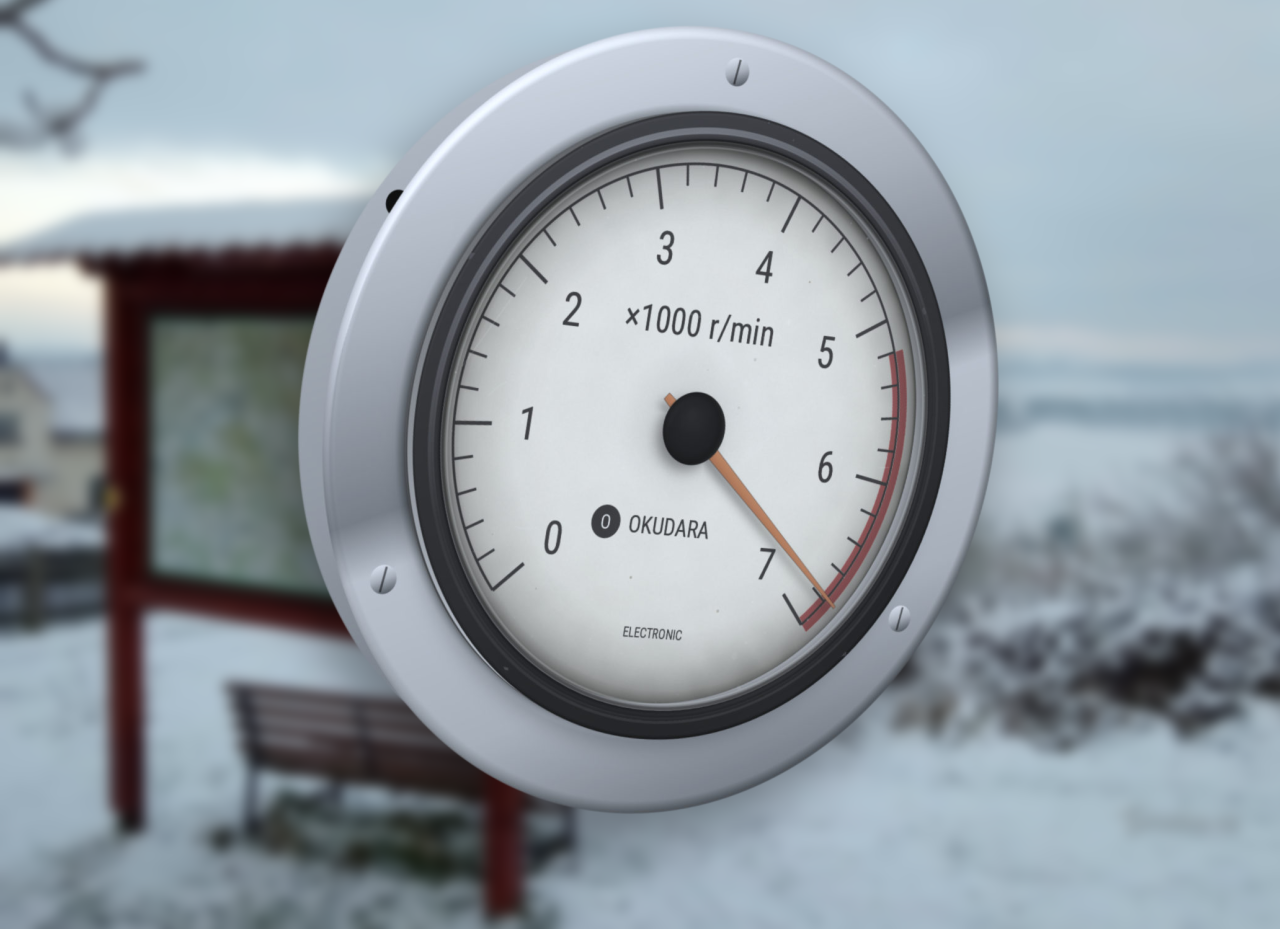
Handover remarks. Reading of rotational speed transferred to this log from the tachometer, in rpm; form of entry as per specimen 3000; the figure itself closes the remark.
6800
